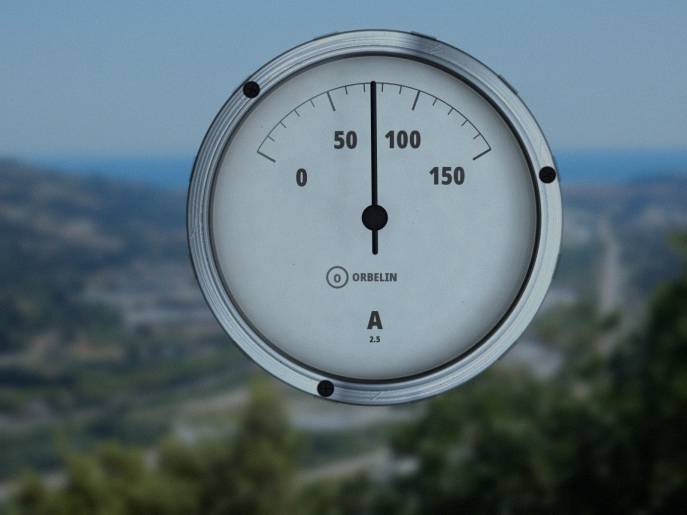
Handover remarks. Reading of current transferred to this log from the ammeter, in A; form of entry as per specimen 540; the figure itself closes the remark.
75
